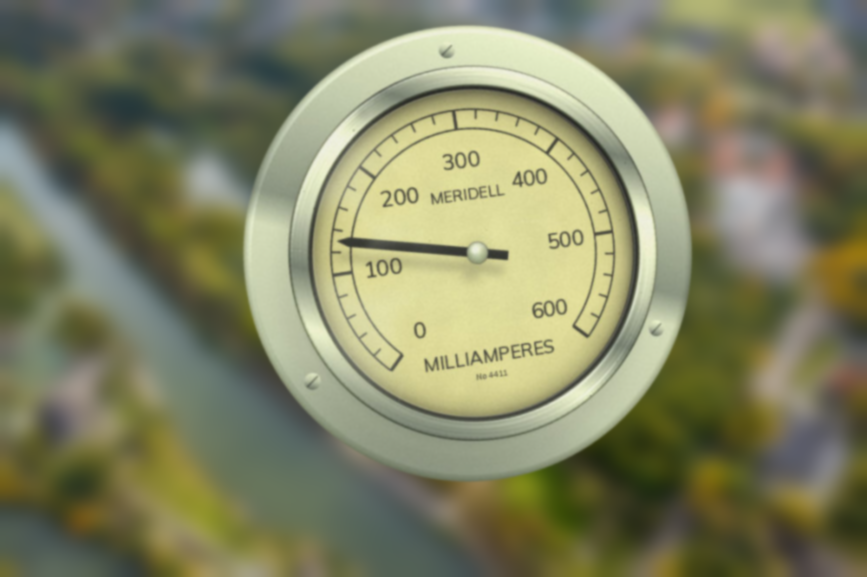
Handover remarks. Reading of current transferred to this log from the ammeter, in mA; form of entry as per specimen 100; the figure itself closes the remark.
130
